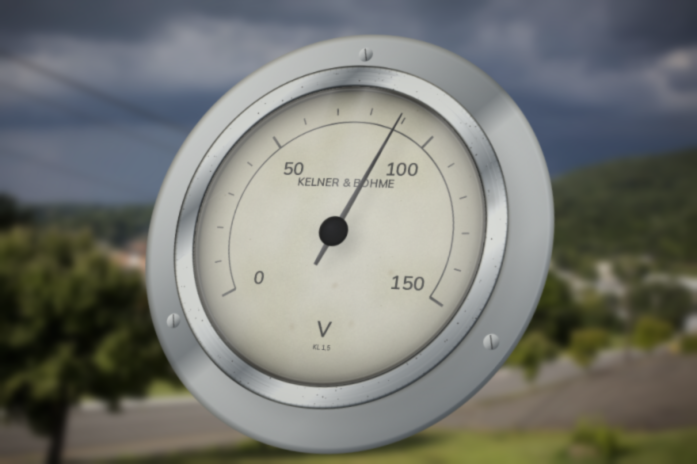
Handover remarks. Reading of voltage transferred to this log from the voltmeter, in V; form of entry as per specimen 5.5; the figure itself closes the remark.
90
